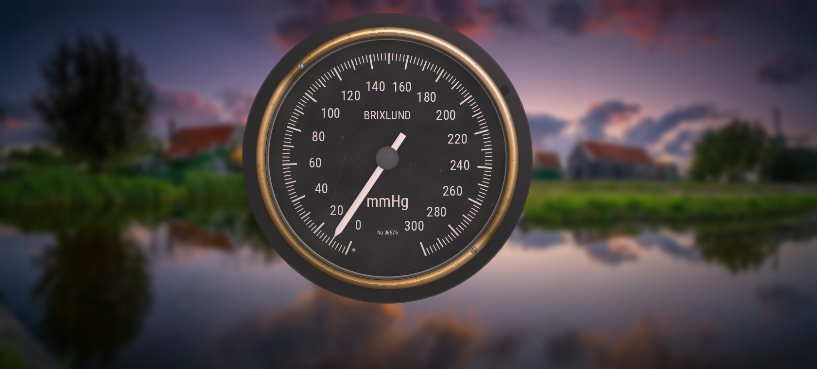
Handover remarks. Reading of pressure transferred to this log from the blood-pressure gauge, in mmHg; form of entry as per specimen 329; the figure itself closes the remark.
10
